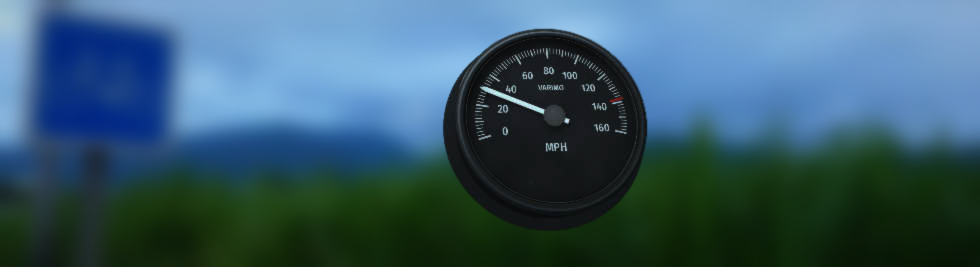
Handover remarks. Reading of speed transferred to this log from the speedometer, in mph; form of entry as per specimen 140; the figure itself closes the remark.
30
